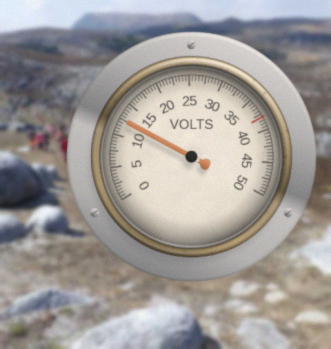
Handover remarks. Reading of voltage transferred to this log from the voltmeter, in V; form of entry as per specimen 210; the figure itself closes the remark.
12.5
